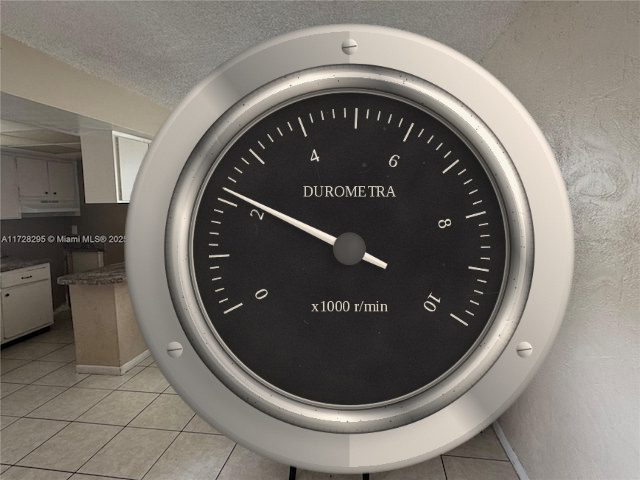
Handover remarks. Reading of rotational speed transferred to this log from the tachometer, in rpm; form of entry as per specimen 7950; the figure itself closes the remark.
2200
